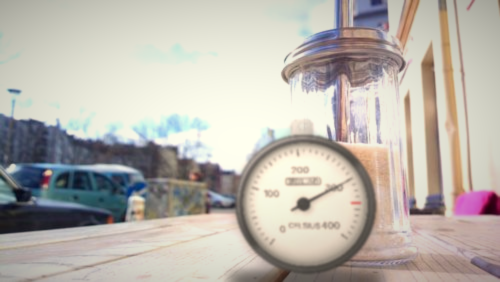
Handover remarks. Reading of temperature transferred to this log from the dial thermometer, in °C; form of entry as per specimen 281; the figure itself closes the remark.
300
